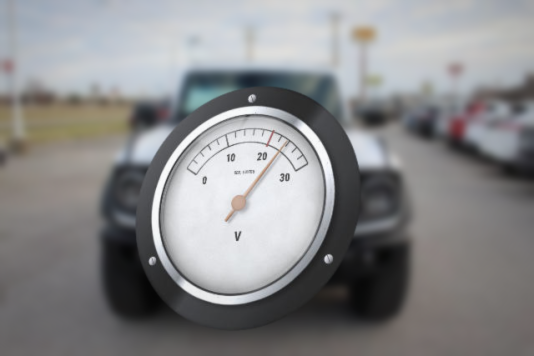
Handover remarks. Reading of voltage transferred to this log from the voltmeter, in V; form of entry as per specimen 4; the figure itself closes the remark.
24
